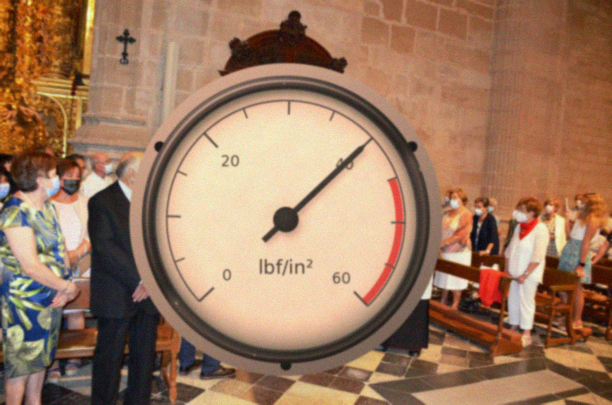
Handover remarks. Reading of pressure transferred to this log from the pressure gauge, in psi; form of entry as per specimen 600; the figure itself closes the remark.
40
